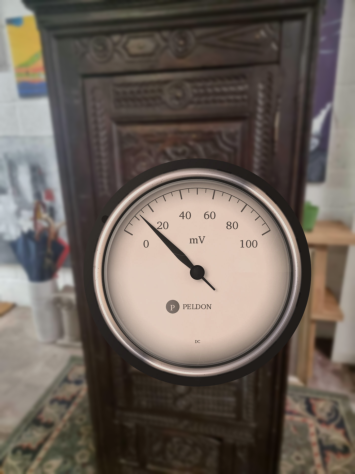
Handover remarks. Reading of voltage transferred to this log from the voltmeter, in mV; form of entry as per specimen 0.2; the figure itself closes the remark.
12.5
